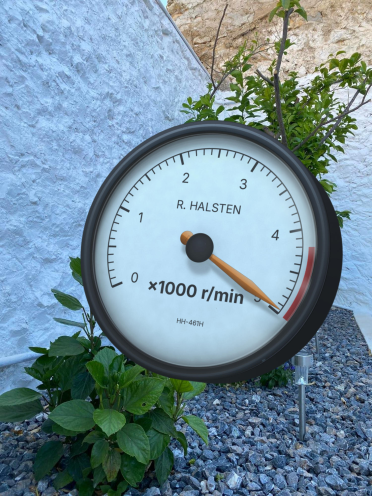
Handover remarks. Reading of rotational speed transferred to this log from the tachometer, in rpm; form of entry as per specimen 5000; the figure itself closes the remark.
4950
